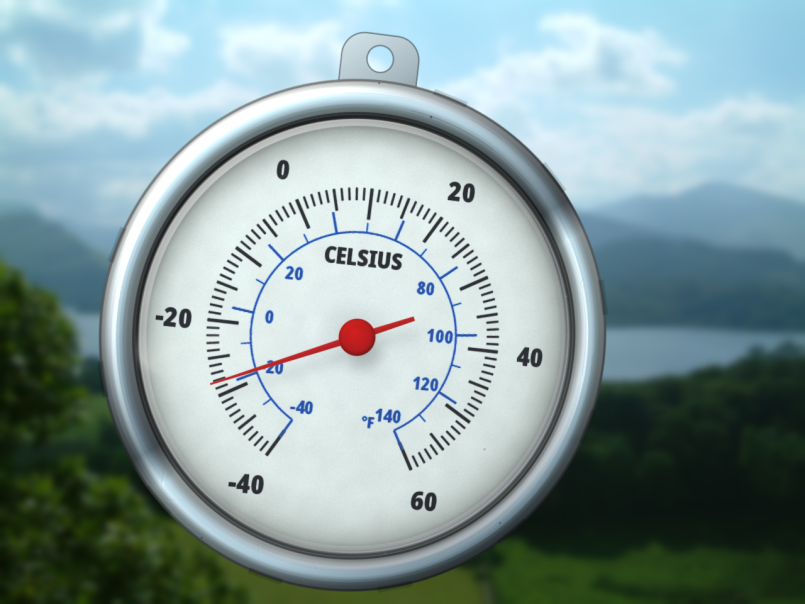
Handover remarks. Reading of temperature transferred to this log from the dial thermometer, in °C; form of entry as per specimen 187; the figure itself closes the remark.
-28
